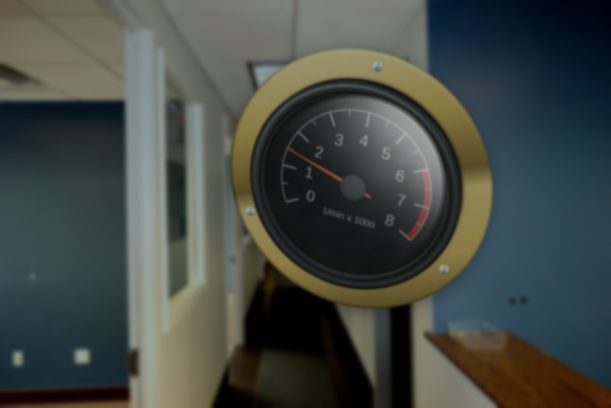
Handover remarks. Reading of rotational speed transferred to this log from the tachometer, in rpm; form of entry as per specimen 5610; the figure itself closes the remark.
1500
